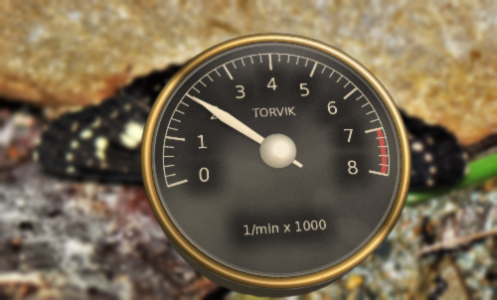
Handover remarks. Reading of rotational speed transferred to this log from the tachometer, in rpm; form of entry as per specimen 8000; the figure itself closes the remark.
2000
